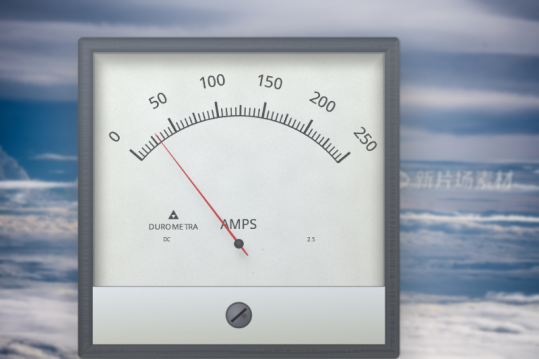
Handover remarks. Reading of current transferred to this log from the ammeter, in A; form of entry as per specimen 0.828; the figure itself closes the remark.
30
